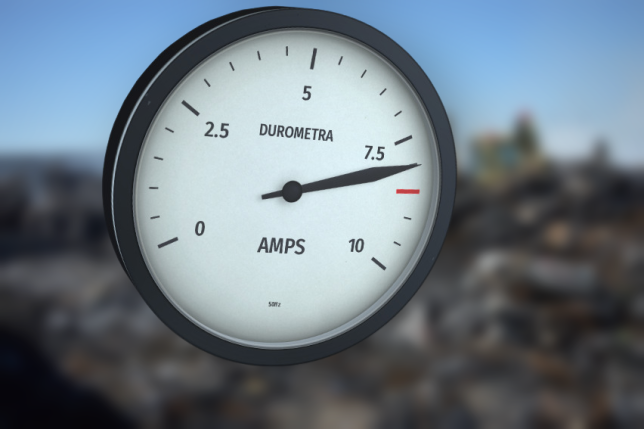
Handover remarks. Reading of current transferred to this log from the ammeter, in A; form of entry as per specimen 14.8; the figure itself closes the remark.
8
